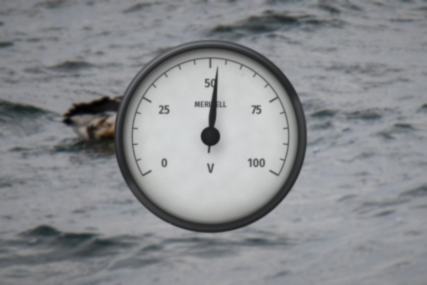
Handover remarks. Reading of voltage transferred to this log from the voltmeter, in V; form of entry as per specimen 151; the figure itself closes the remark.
52.5
